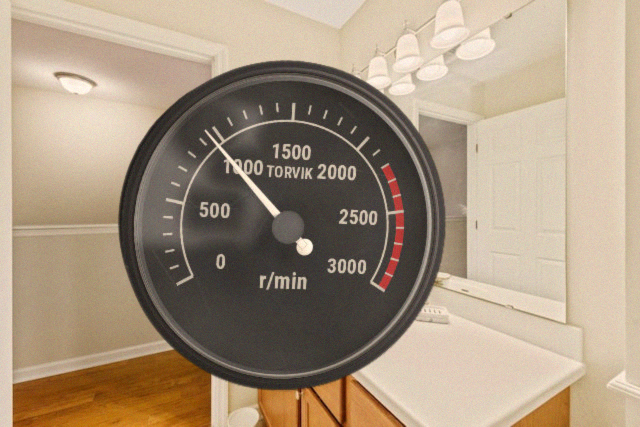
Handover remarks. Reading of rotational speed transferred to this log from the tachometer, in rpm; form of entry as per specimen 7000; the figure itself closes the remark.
950
